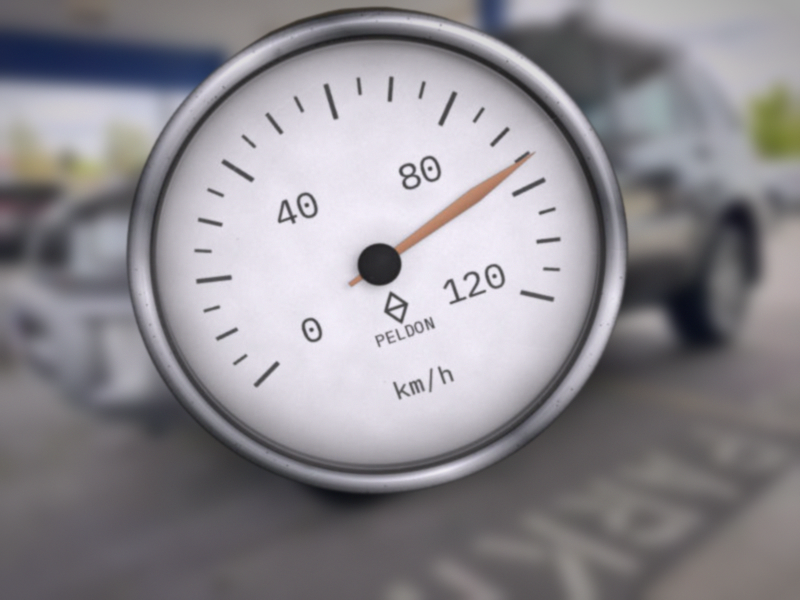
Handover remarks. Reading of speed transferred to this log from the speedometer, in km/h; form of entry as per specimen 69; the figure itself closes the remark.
95
